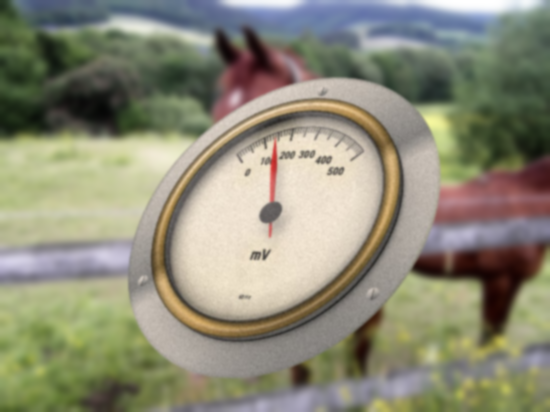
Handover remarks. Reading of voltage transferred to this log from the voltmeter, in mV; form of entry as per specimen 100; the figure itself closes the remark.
150
